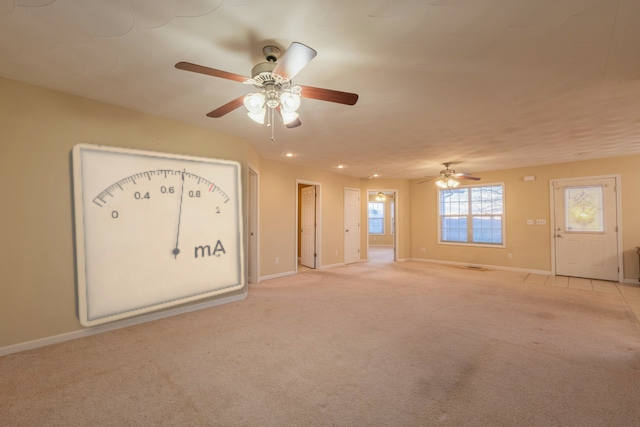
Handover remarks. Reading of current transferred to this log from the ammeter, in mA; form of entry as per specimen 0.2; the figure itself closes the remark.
0.7
